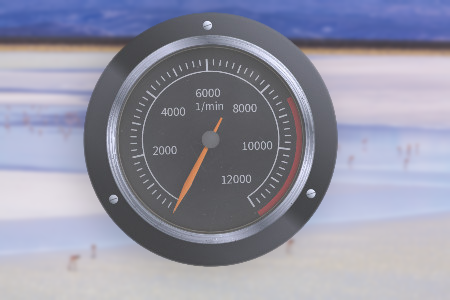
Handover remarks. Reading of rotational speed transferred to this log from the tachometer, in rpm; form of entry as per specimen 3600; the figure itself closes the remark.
0
